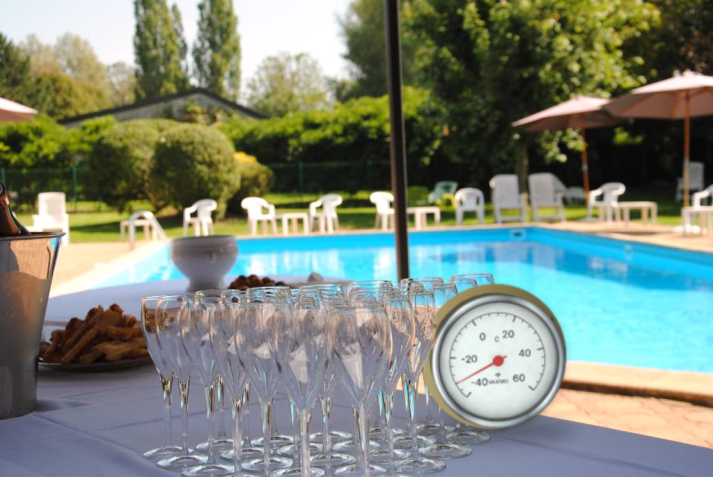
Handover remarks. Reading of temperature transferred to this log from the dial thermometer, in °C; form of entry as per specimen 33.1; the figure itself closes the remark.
-32
